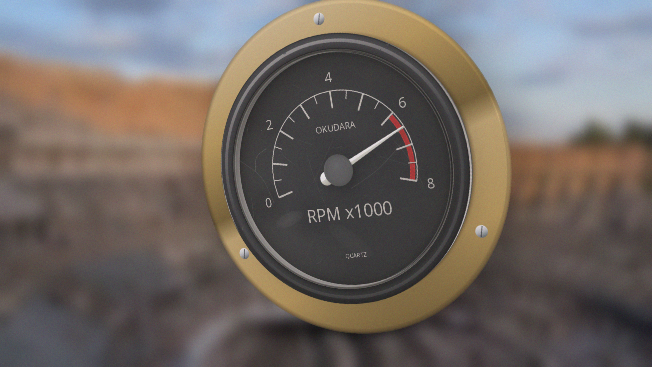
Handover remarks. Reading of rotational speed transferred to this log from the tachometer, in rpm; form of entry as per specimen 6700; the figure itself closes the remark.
6500
